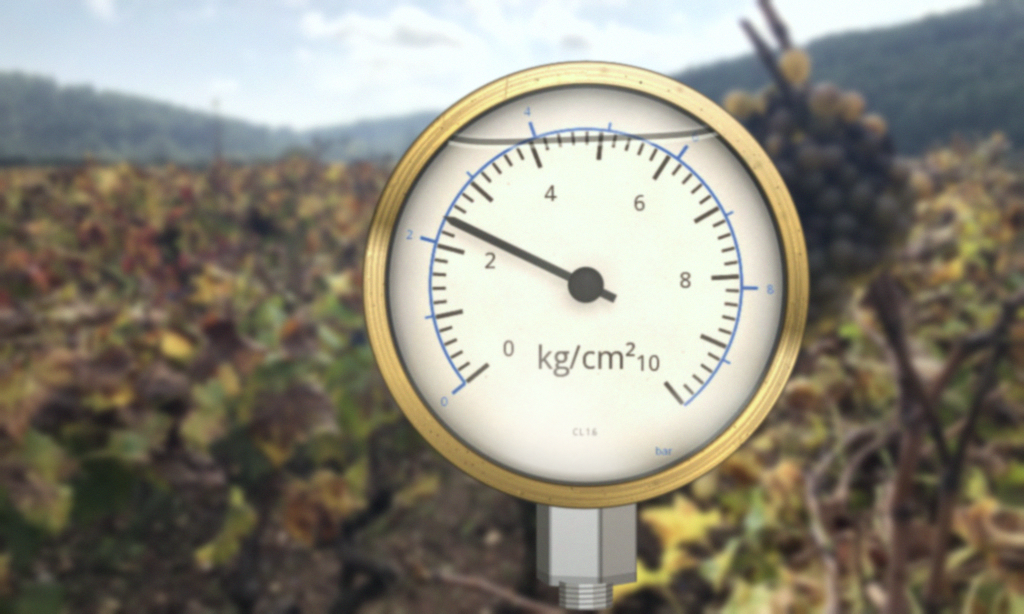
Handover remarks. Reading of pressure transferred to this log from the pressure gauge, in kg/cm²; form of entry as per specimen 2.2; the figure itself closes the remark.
2.4
